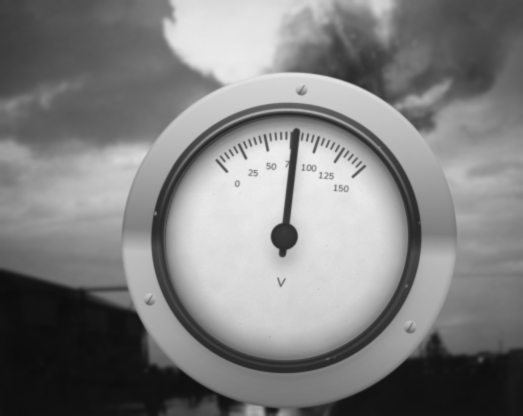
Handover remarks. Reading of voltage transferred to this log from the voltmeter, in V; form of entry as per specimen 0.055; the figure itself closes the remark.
80
